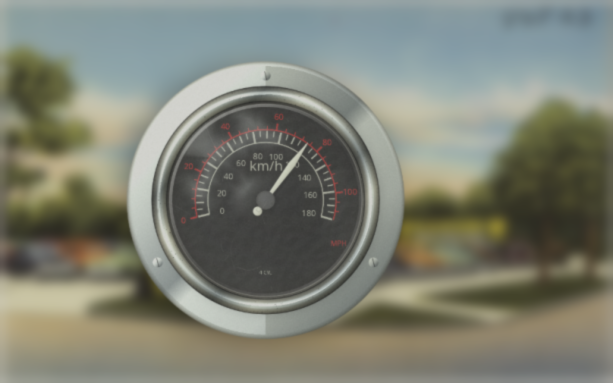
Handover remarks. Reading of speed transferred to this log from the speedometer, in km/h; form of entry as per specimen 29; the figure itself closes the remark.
120
